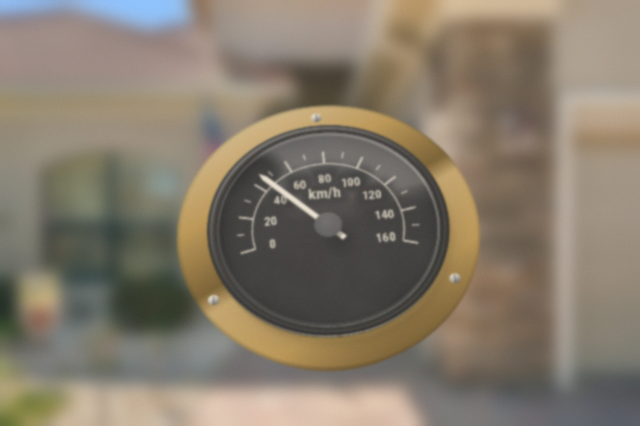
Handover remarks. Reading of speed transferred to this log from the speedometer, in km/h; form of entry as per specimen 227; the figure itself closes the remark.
45
